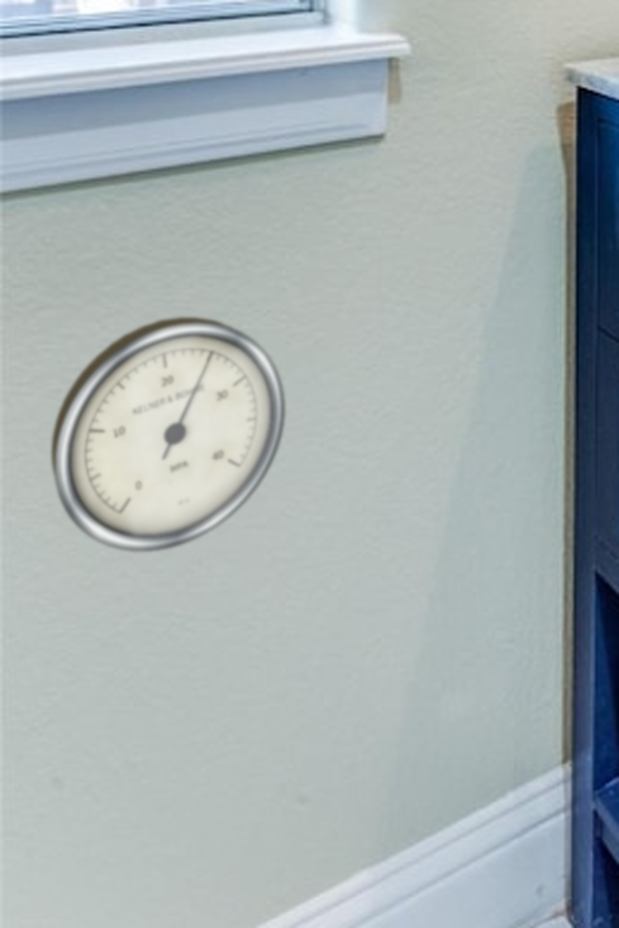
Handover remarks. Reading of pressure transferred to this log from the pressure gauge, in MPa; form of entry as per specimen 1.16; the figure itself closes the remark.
25
